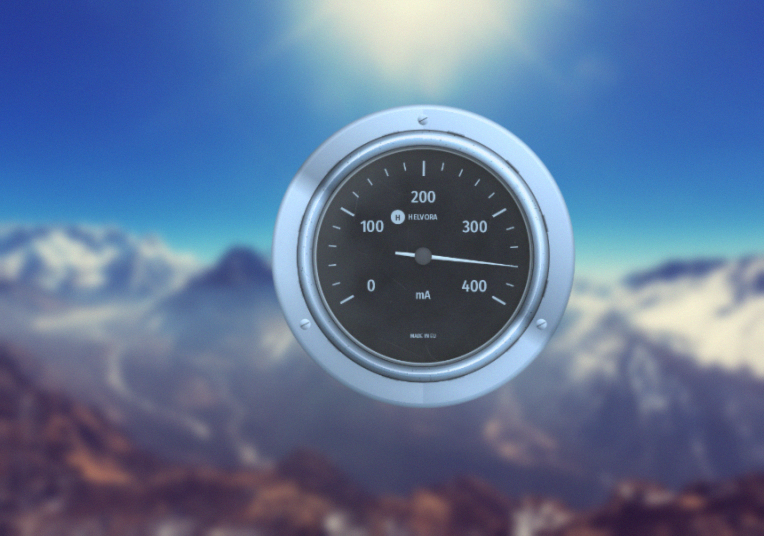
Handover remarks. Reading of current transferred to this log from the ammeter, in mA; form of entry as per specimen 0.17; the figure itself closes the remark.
360
